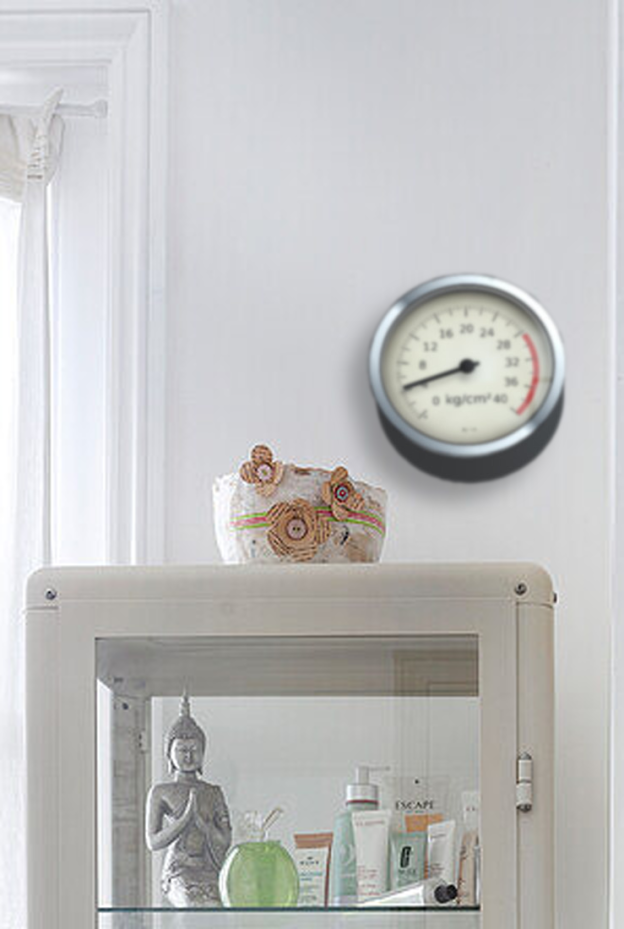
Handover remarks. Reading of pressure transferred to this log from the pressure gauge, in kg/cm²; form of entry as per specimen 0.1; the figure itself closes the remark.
4
